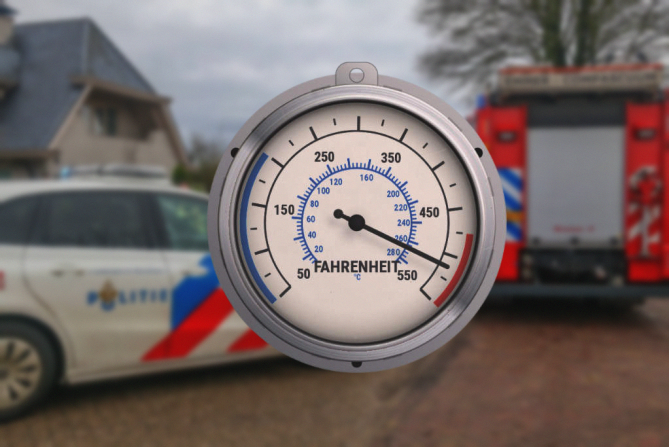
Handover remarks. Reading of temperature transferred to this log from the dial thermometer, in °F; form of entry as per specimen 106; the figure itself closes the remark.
512.5
